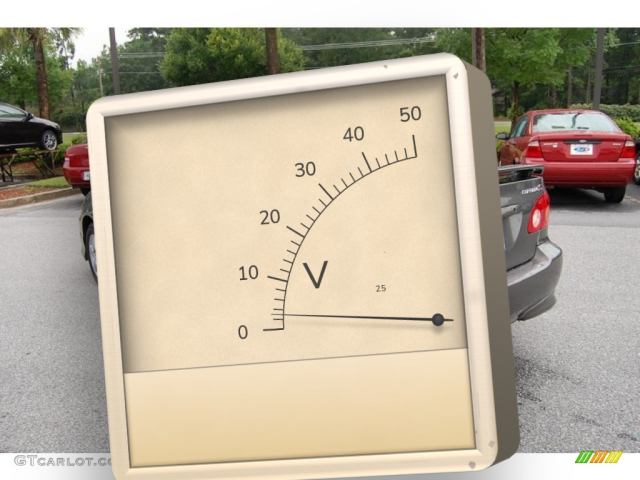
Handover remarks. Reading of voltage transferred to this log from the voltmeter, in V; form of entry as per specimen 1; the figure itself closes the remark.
3
